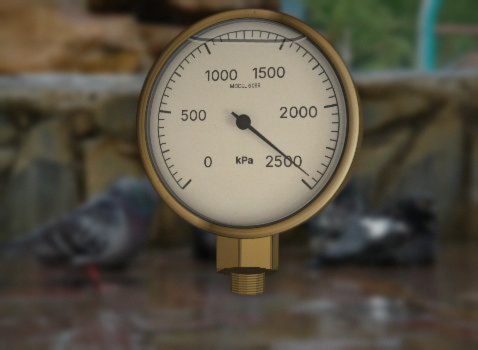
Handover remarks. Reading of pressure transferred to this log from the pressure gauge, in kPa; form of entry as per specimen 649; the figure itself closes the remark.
2450
